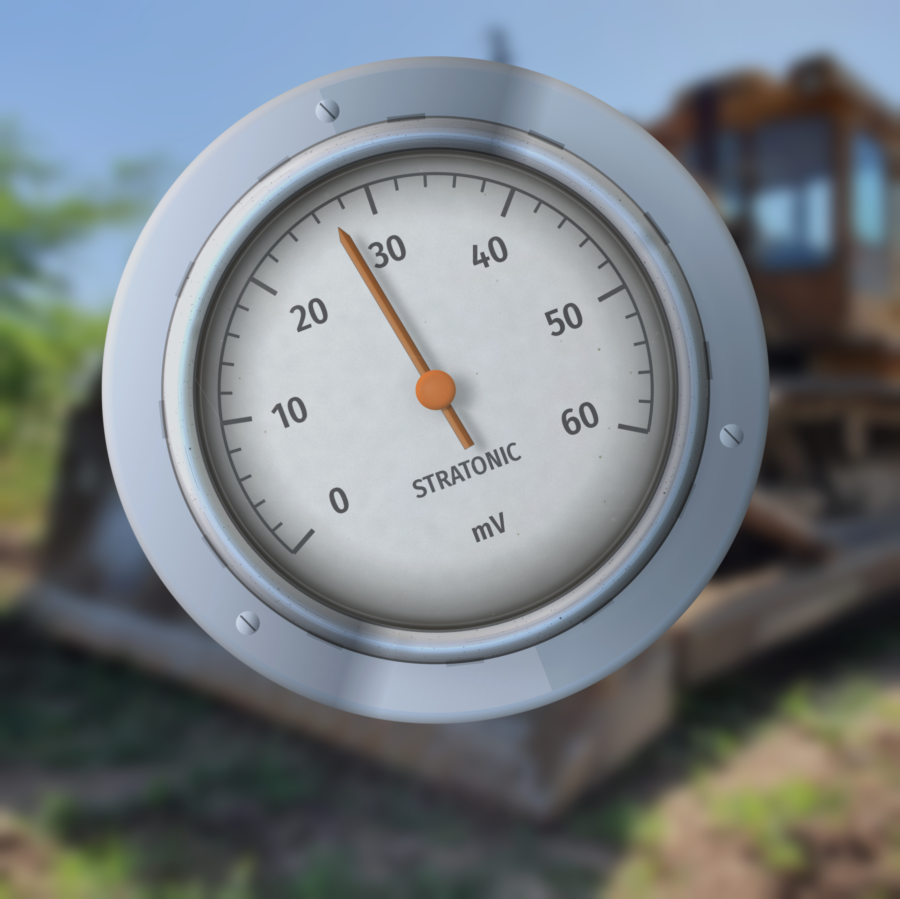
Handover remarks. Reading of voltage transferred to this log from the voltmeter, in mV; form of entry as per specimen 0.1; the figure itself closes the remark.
27
